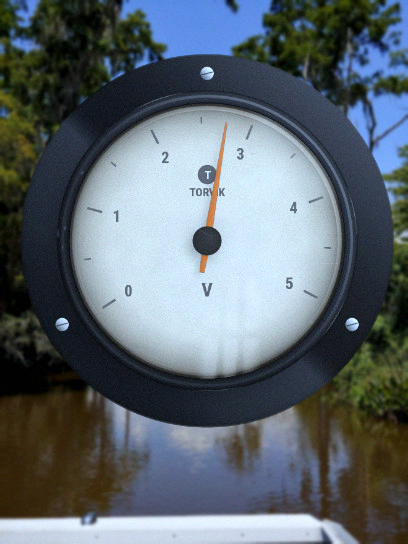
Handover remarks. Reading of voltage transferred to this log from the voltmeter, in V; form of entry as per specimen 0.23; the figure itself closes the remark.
2.75
